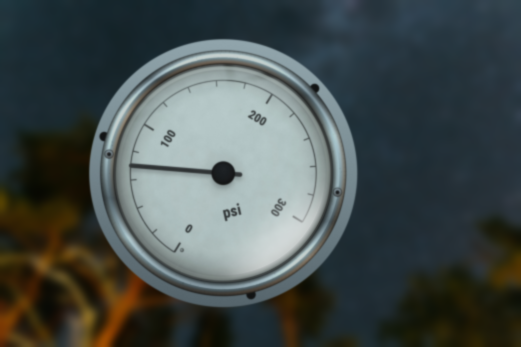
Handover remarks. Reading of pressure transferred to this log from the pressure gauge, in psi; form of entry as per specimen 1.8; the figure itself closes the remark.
70
